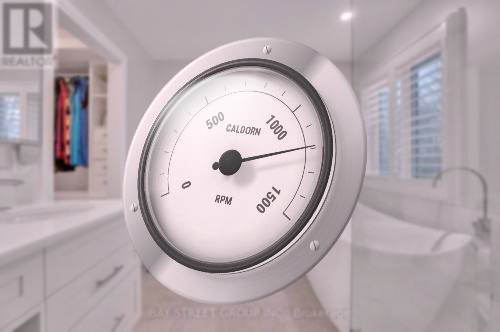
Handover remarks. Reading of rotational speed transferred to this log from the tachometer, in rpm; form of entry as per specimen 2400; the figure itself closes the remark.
1200
